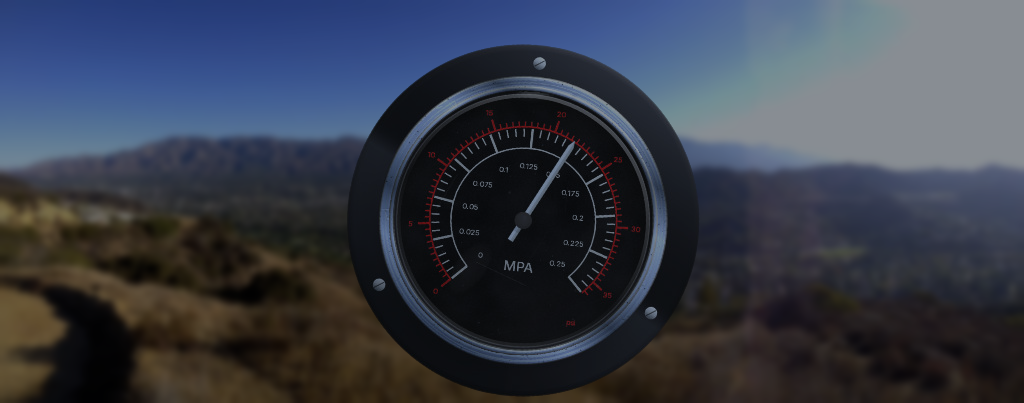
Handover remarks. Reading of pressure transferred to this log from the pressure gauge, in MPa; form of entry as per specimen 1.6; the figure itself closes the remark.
0.15
